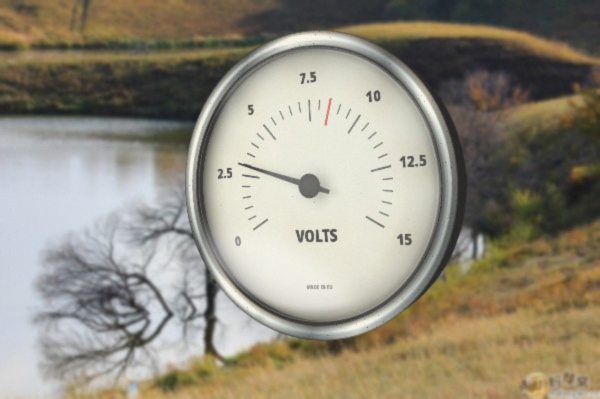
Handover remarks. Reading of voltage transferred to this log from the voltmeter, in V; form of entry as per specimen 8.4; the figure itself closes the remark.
3
